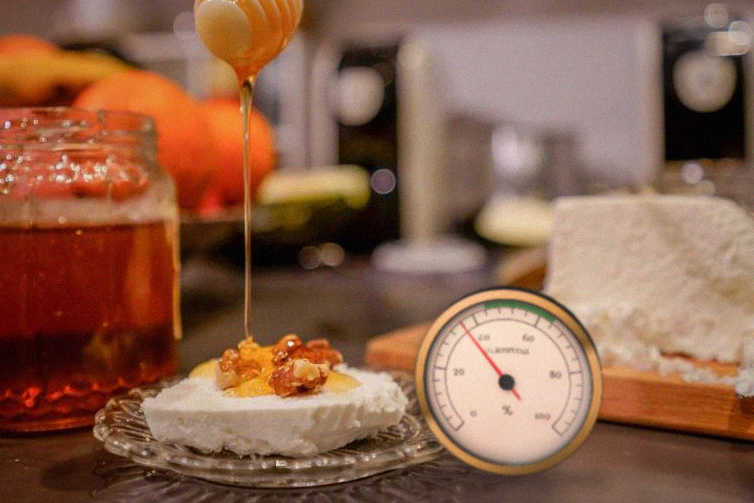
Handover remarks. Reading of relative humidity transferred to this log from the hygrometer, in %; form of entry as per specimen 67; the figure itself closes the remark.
36
